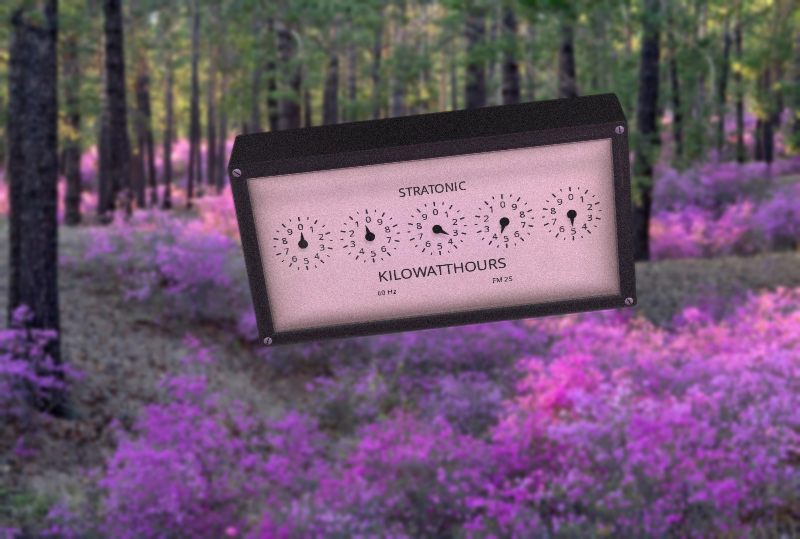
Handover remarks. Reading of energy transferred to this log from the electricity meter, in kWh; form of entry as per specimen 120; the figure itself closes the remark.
345
